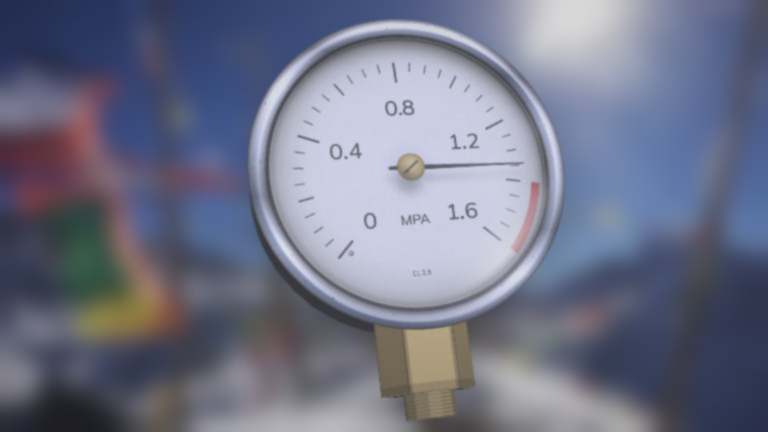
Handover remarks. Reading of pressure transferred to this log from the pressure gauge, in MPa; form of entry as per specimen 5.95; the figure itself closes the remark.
1.35
